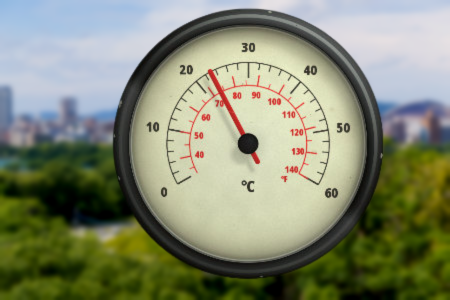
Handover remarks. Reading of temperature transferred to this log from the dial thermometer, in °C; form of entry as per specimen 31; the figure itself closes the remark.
23
